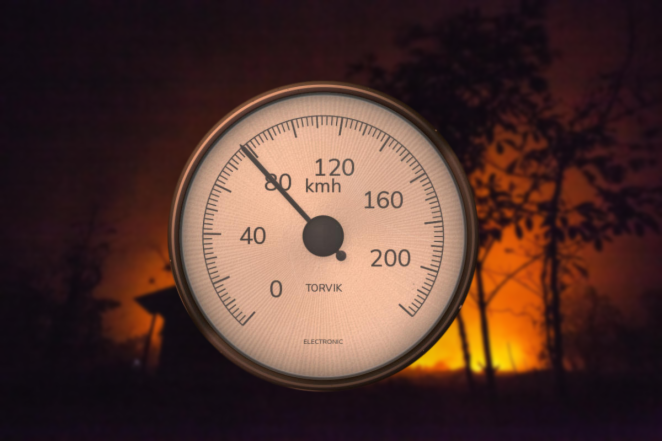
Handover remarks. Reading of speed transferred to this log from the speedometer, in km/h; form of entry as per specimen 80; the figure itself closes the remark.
78
